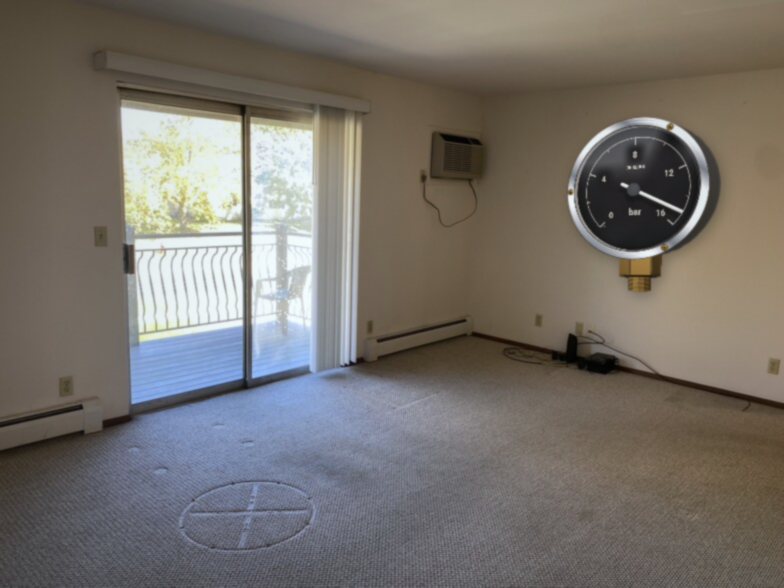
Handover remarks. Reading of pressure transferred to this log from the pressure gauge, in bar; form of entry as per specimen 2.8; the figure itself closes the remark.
15
